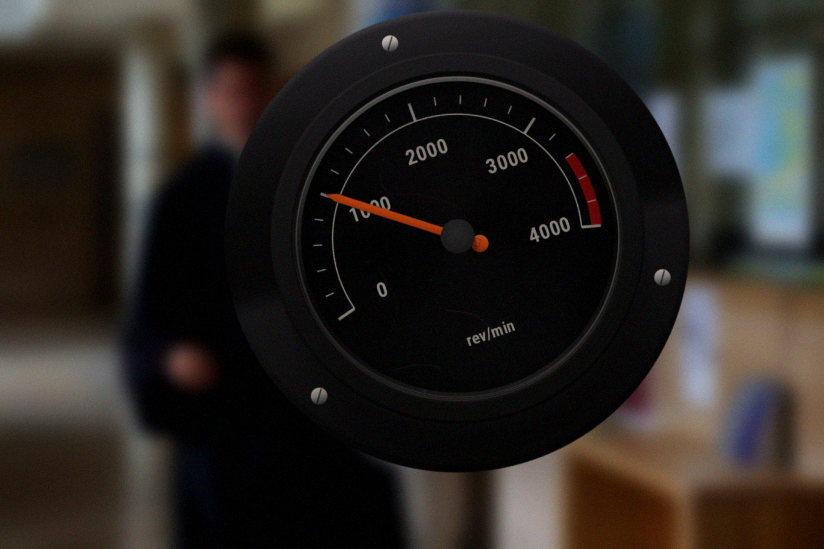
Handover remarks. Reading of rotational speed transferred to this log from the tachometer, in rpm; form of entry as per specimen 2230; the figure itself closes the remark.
1000
